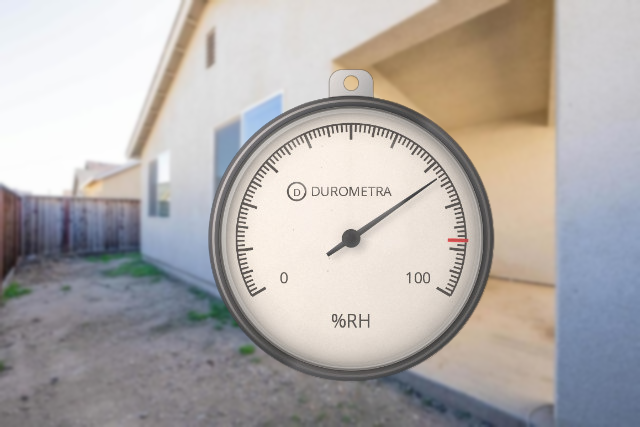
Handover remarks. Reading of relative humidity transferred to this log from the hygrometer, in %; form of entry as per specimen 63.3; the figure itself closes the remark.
73
